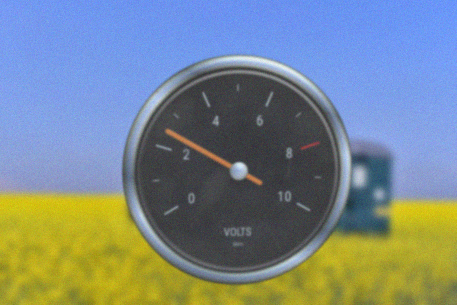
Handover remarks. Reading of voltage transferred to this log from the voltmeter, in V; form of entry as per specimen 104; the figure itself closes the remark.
2.5
